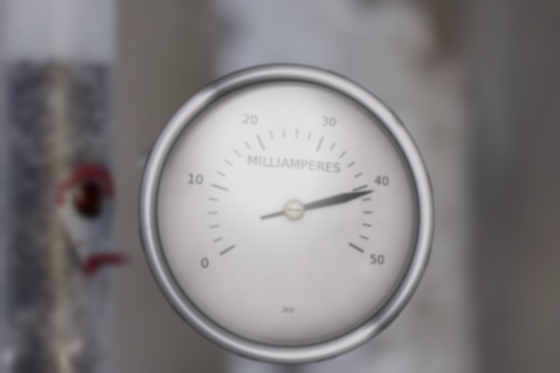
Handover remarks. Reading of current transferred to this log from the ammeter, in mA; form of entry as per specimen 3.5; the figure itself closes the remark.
41
